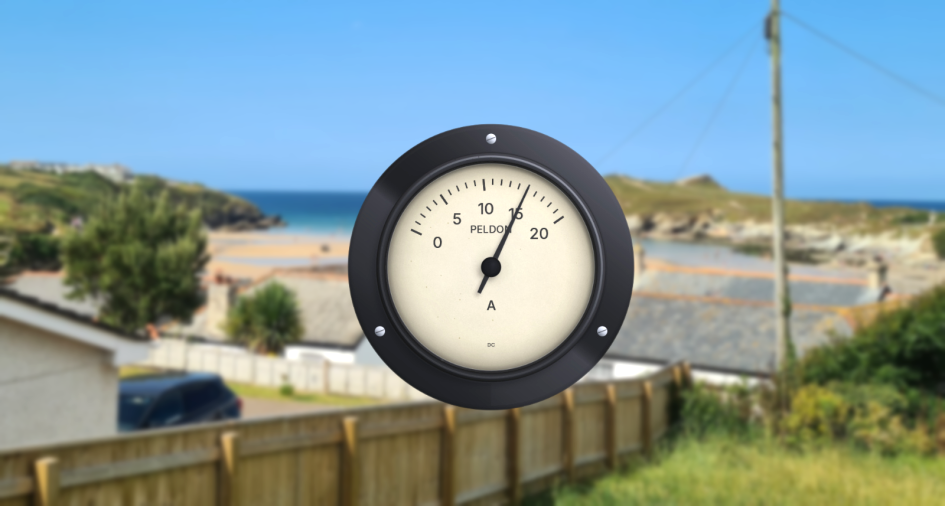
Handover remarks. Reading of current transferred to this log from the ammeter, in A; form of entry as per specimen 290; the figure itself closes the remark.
15
